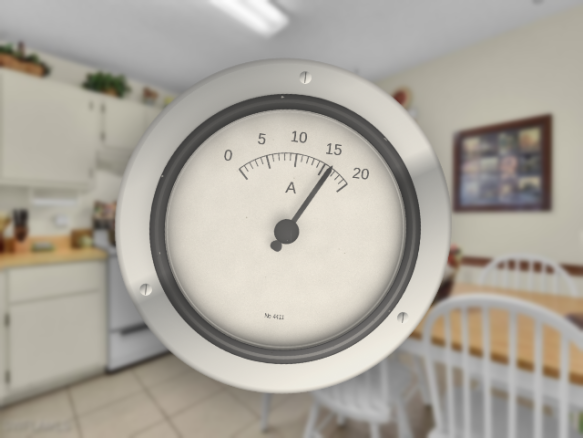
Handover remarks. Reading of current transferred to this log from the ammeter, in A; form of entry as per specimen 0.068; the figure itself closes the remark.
16
